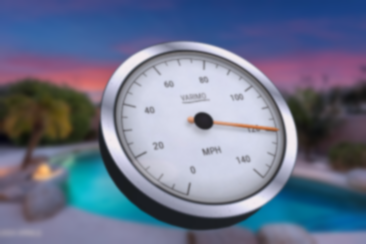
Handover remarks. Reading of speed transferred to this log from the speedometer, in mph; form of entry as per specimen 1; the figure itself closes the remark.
120
